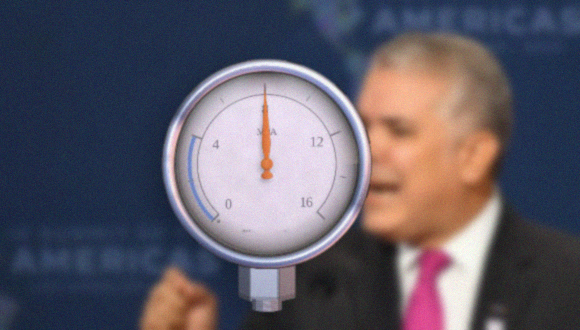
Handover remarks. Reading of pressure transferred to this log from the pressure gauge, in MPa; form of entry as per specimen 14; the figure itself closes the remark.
8
